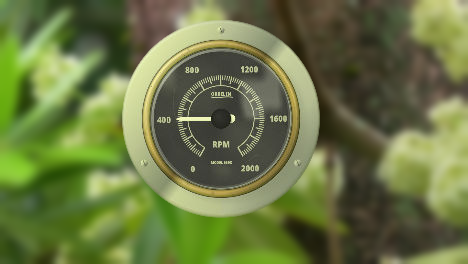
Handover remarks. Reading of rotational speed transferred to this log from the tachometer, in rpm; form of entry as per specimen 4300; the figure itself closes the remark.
400
